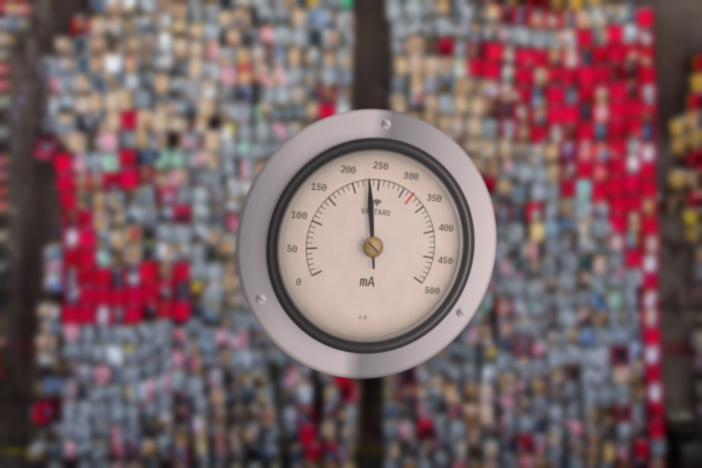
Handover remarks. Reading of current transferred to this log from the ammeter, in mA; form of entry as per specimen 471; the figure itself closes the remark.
230
